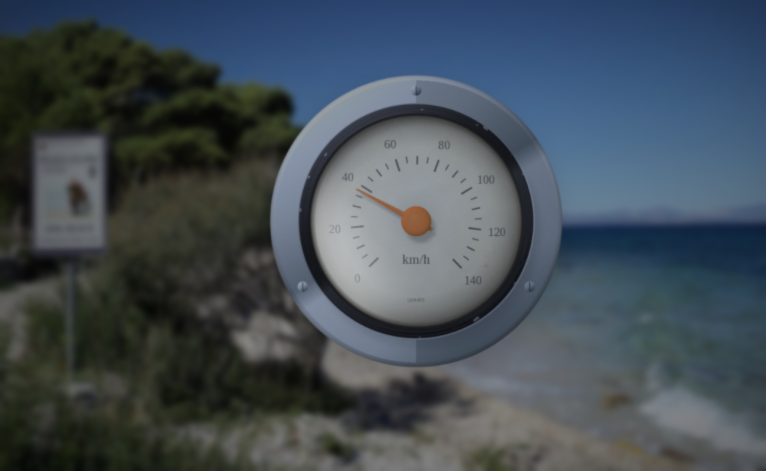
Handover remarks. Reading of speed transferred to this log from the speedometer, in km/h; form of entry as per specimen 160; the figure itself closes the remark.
37.5
